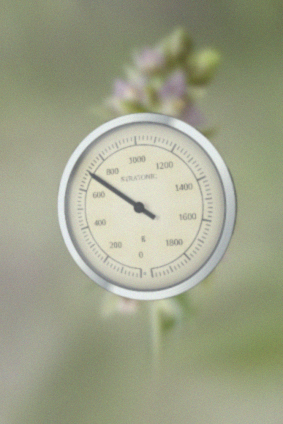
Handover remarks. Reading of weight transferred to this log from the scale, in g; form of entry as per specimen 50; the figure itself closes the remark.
700
